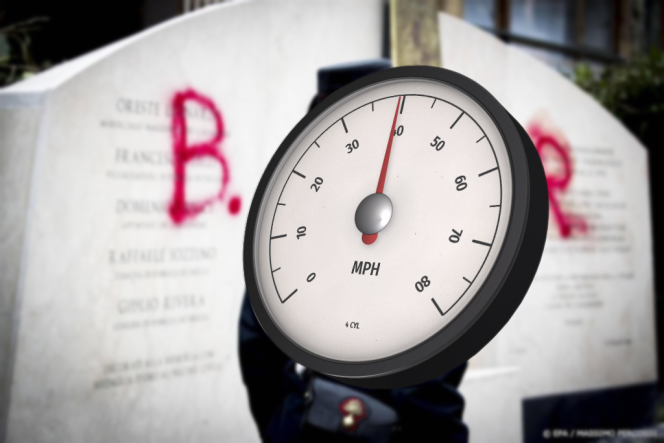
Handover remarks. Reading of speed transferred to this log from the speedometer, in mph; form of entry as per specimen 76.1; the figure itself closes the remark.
40
